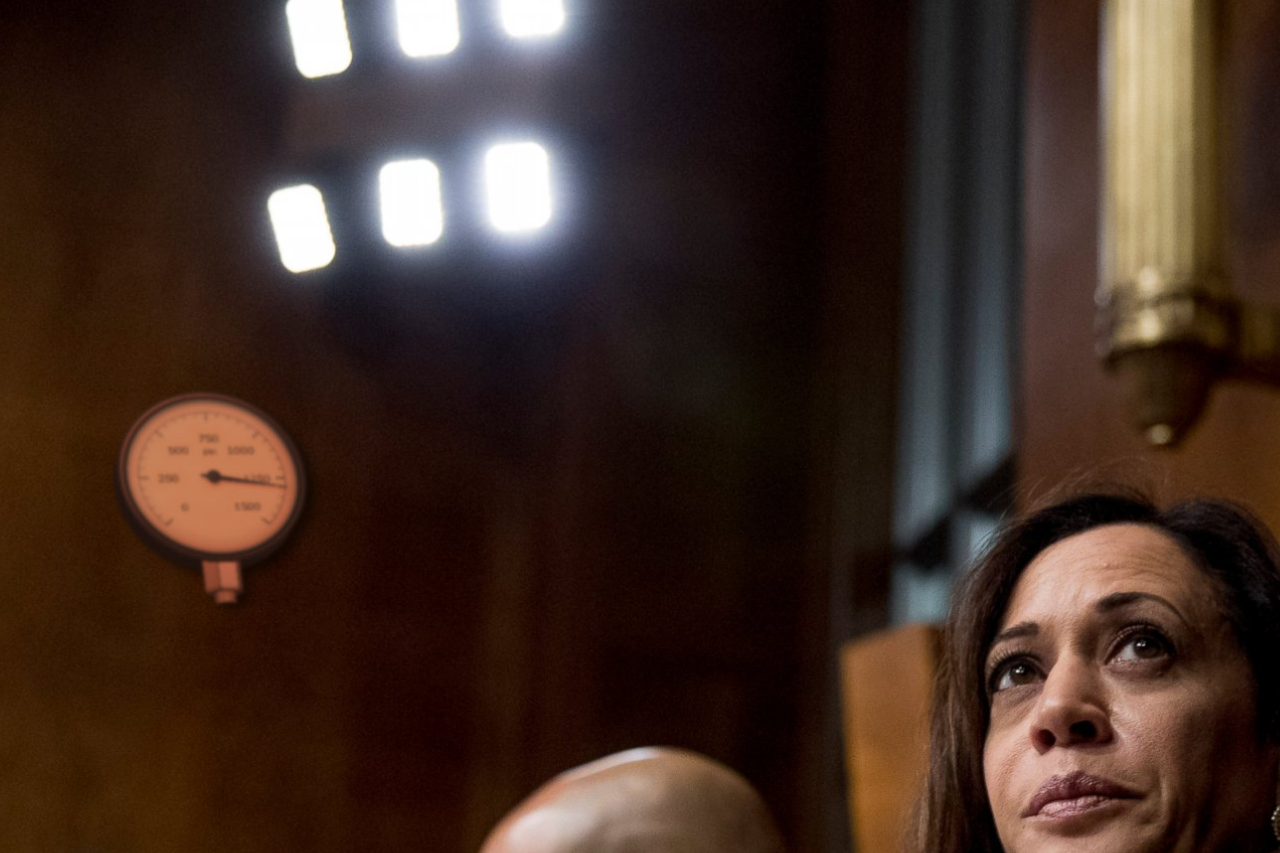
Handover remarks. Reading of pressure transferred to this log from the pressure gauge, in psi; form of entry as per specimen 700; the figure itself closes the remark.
1300
